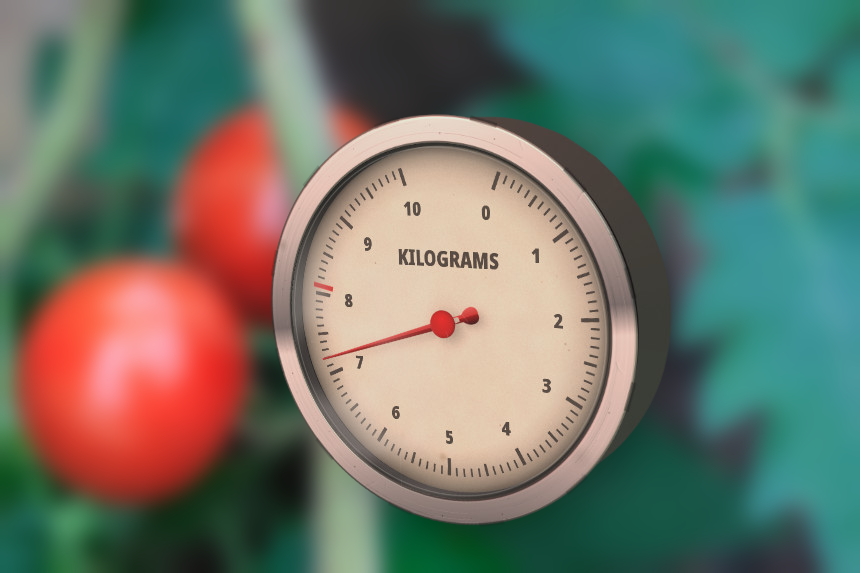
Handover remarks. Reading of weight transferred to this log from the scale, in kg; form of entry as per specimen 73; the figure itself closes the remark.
7.2
